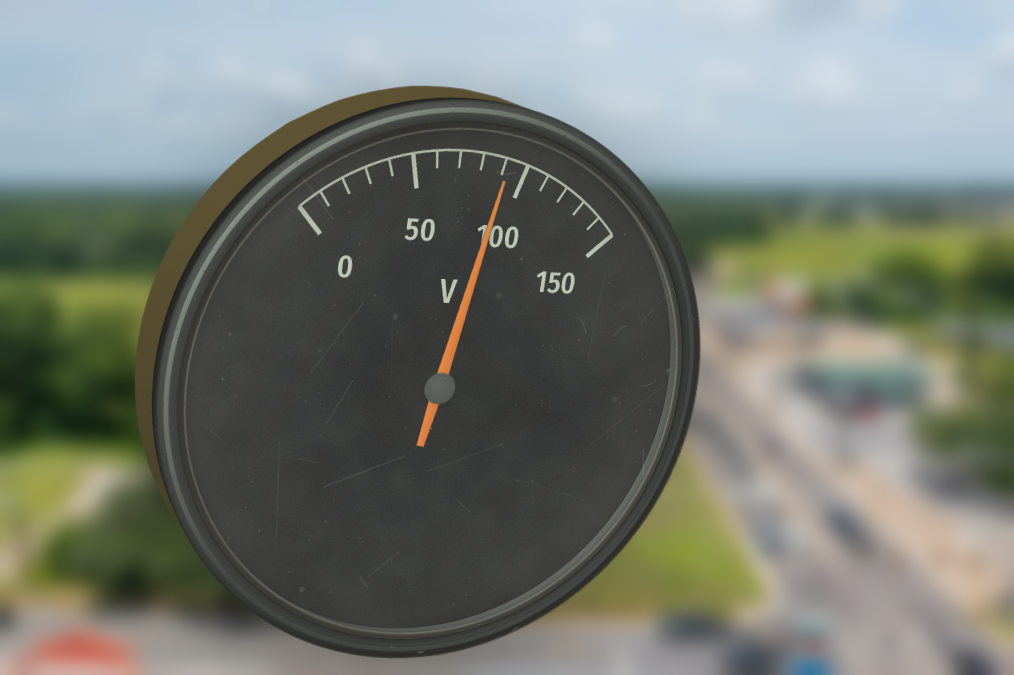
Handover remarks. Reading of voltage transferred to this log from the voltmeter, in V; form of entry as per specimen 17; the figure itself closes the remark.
90
